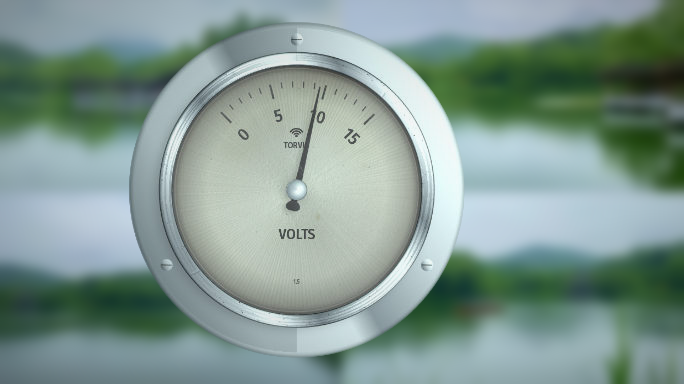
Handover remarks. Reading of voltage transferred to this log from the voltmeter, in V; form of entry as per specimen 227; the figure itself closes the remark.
9.5
